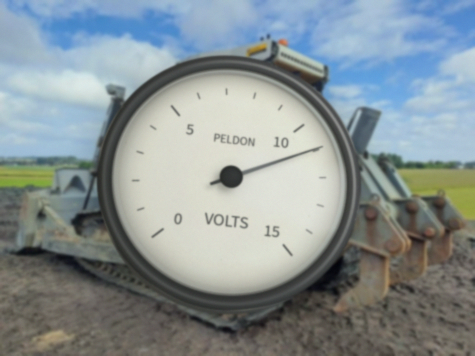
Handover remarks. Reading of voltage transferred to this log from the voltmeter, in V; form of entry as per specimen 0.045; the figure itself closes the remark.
11
